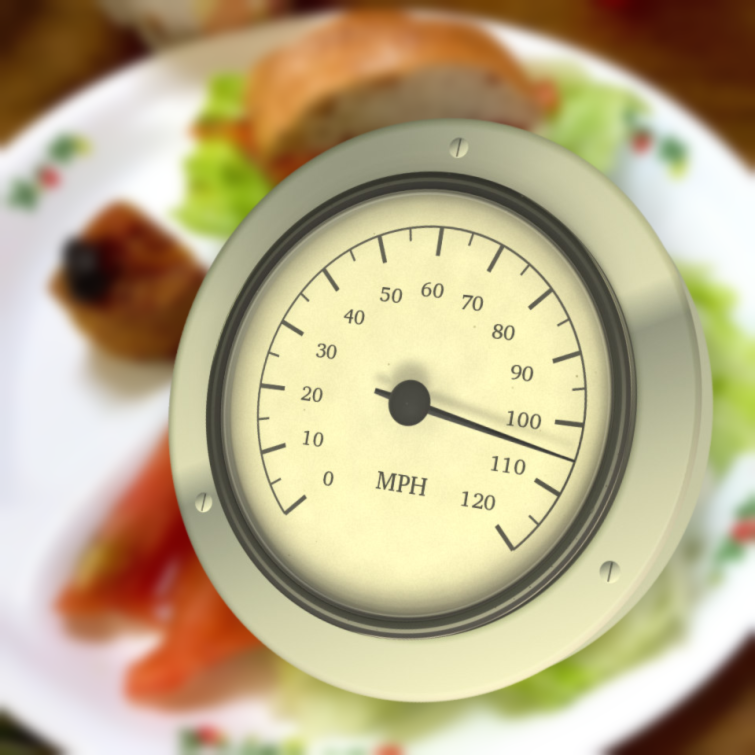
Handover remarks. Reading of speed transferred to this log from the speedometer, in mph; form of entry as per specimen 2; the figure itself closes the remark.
105
